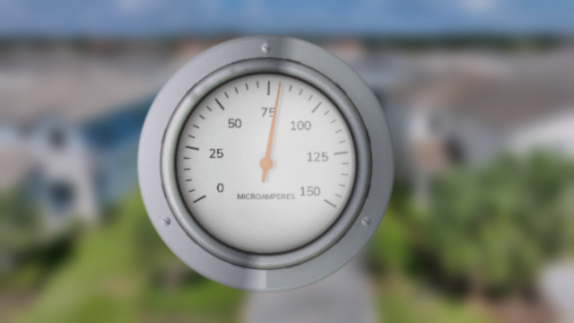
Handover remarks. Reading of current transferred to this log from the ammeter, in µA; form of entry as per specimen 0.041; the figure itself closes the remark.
80
